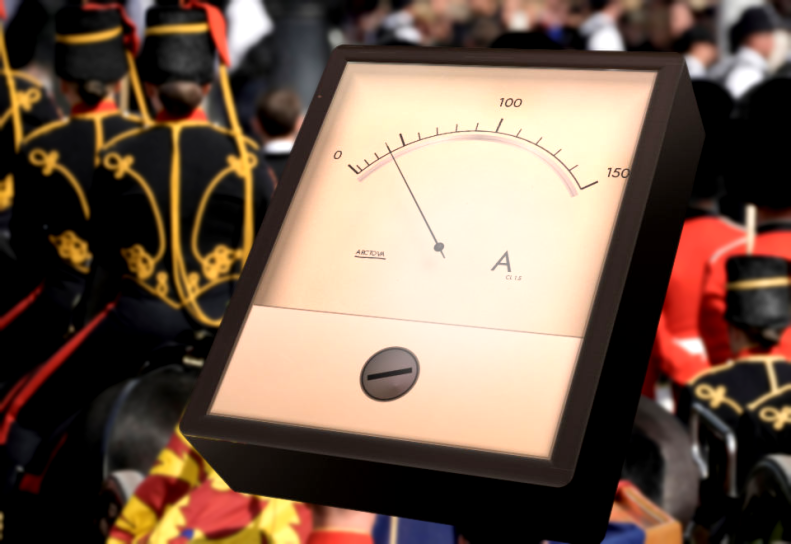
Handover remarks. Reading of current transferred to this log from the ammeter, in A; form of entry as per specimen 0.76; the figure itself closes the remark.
40
